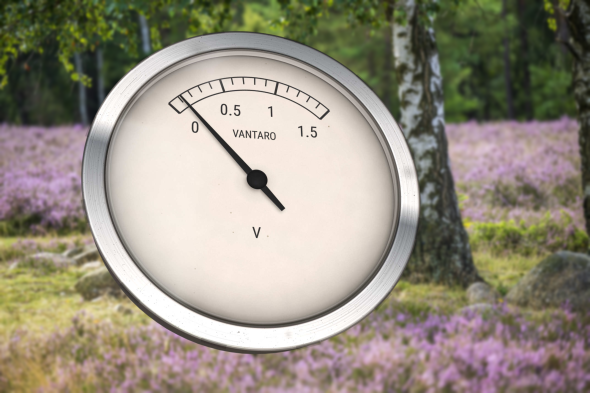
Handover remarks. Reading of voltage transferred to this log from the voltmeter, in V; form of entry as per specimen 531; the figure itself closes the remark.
0.1
